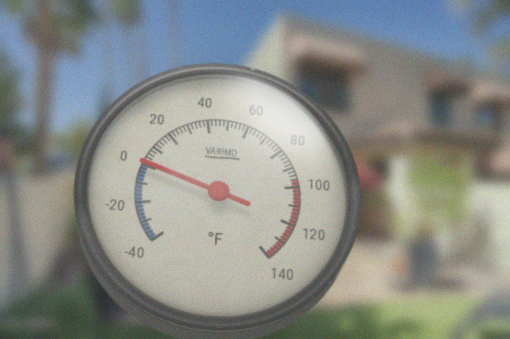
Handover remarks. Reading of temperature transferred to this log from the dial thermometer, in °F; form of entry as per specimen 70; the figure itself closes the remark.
0
